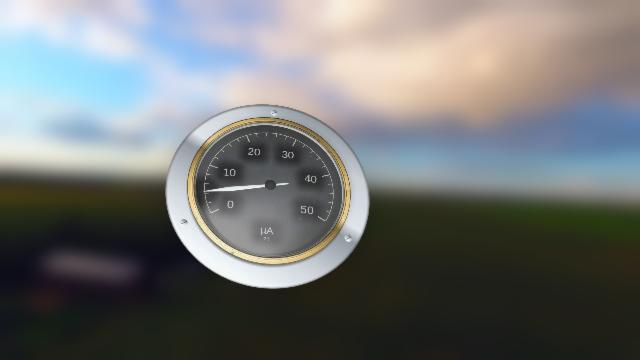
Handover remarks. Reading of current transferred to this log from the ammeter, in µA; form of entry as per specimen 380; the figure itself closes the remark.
4
